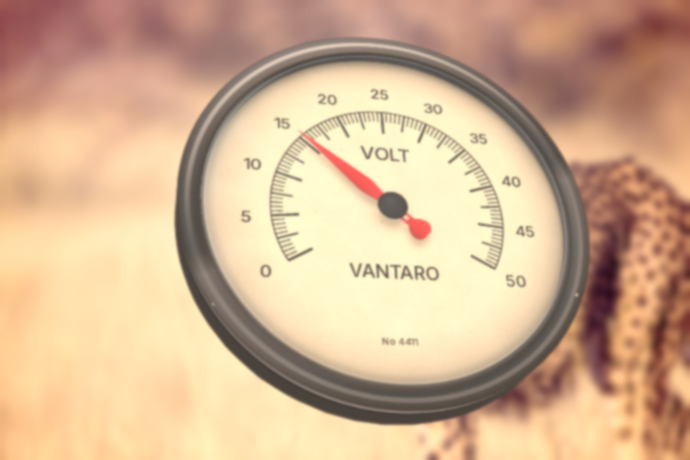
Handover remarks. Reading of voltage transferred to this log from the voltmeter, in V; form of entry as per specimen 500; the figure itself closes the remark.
15
